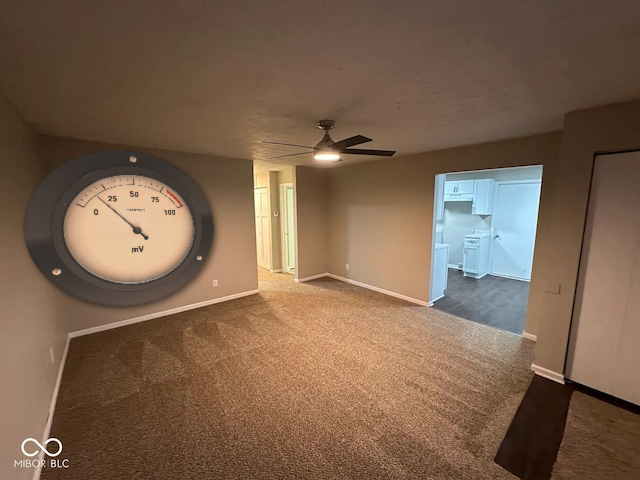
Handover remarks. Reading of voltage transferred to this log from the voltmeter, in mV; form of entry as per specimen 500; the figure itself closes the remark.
15
